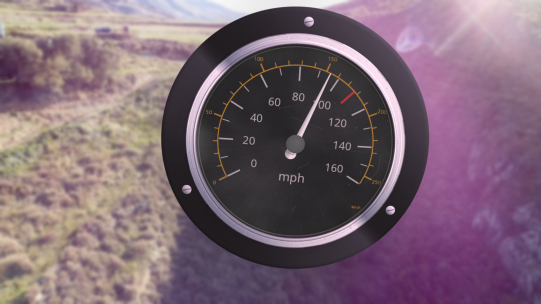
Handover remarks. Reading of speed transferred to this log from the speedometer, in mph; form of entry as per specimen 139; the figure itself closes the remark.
95
